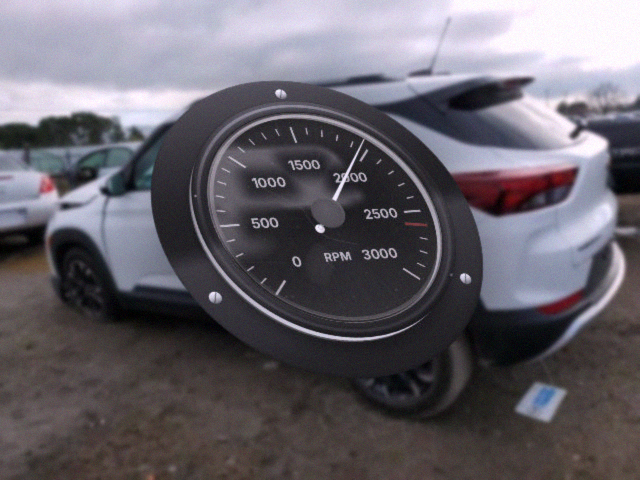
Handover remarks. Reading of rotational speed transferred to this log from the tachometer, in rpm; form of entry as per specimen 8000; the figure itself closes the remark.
1950
